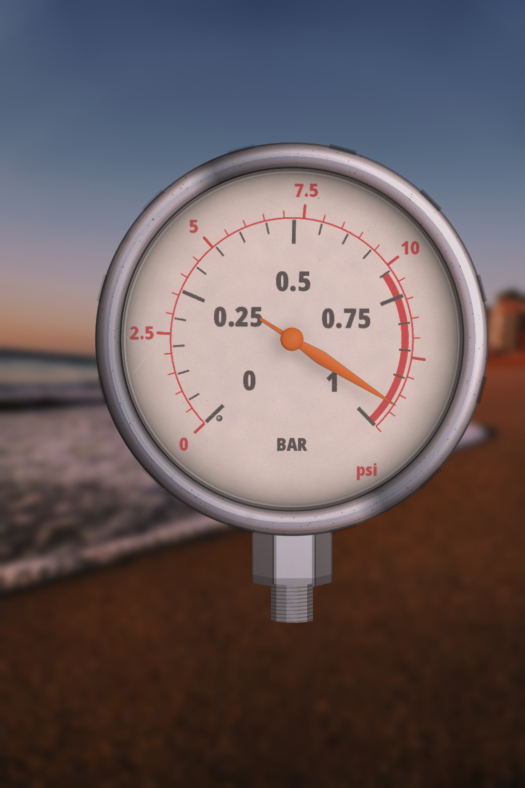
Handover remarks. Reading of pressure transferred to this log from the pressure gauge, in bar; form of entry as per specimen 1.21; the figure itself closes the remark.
0.95
